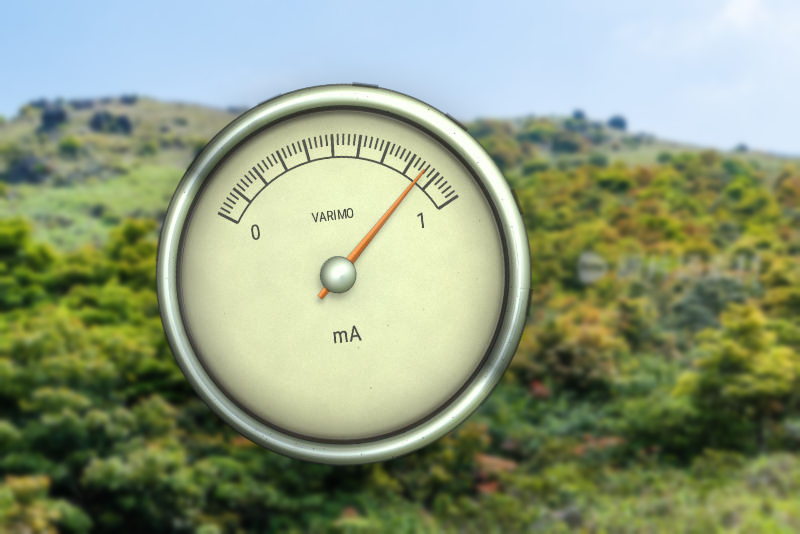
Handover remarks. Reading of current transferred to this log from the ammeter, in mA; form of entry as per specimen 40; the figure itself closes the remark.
0.86
